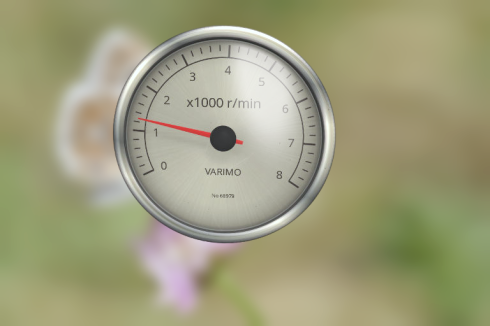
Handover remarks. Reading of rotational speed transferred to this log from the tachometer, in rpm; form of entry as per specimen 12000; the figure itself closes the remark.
1300
